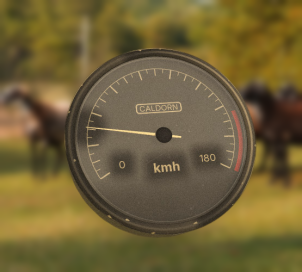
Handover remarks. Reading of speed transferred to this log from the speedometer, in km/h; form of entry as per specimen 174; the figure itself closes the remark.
30
